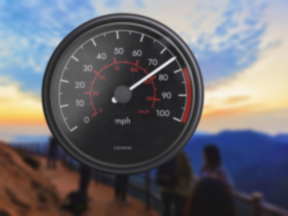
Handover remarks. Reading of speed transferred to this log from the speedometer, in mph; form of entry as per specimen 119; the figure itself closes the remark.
75
